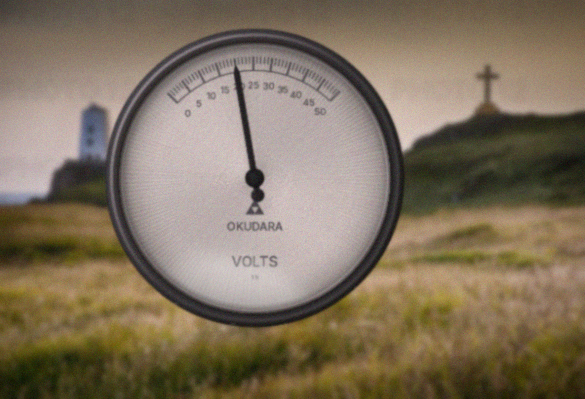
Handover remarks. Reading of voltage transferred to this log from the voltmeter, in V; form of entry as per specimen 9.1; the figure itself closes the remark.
20
